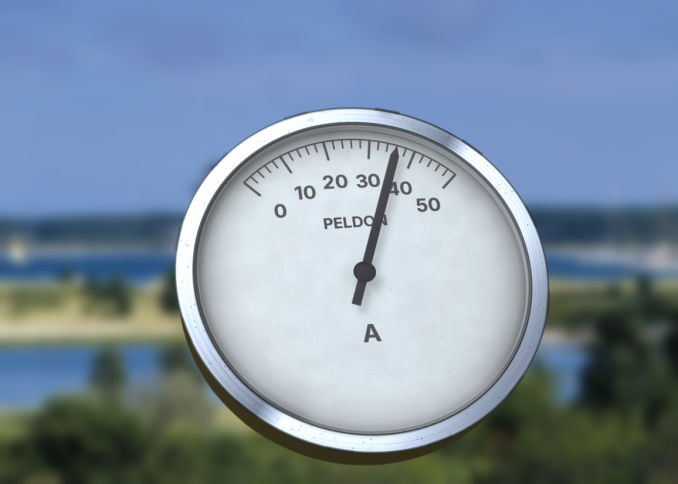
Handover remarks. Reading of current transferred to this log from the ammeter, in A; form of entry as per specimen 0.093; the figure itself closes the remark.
36
